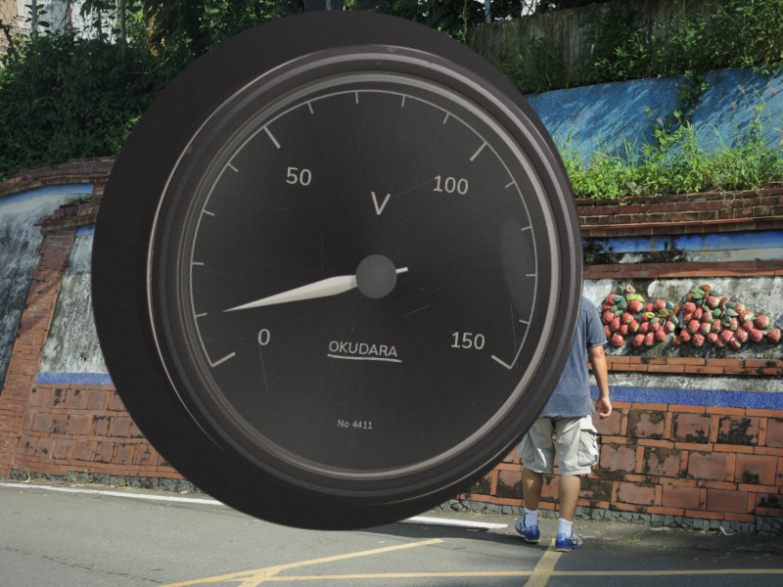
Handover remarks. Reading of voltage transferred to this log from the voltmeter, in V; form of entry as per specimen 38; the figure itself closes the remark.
10
